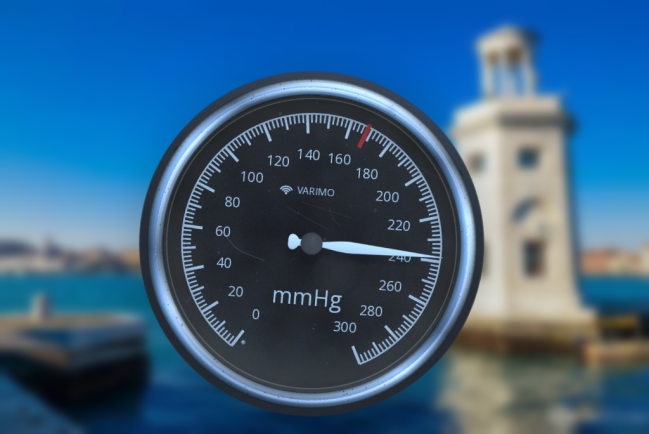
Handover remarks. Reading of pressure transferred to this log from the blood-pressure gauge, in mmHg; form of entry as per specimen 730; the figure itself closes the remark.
238
